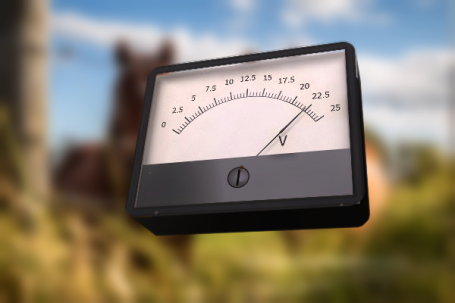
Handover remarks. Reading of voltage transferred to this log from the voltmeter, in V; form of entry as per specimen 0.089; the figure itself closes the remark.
22.5
